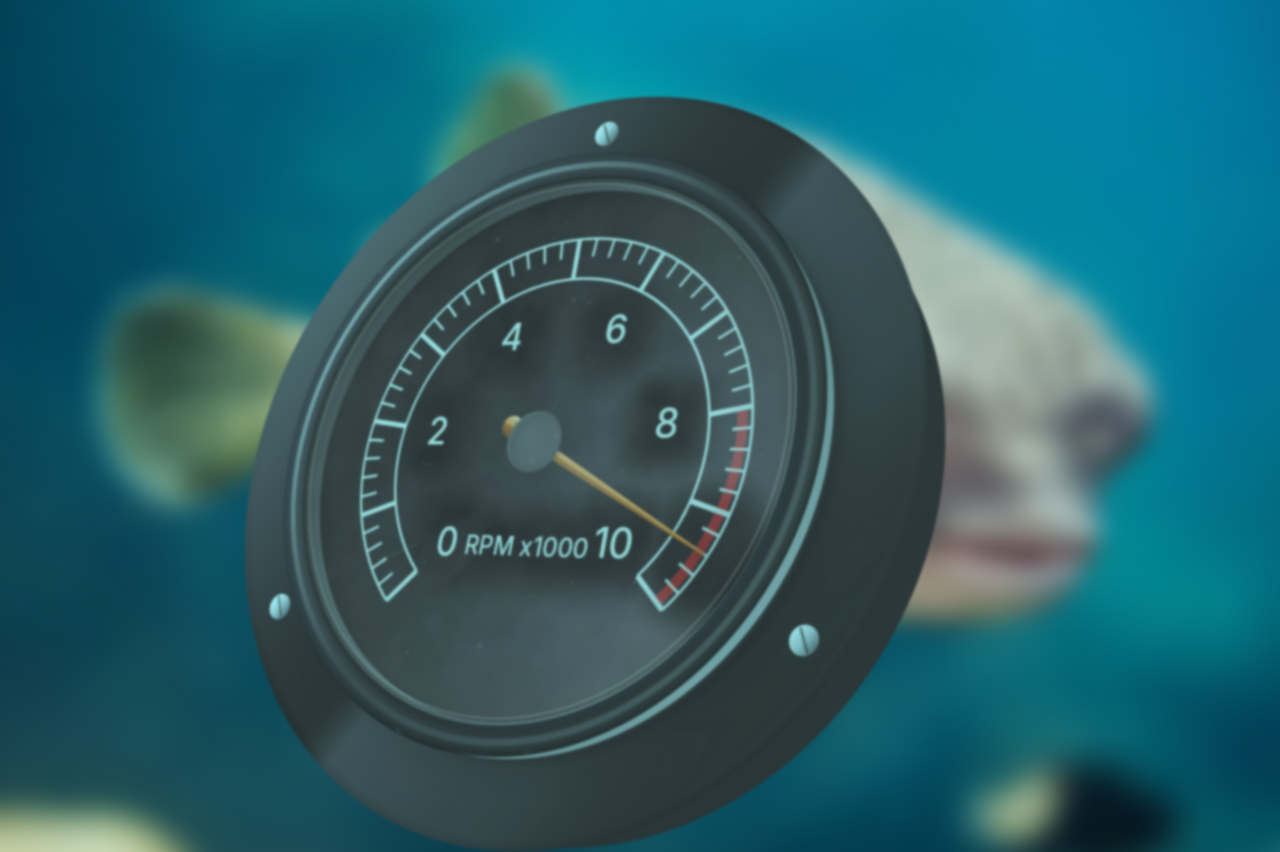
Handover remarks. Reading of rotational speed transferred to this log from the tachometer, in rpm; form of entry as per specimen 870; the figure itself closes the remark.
9400
